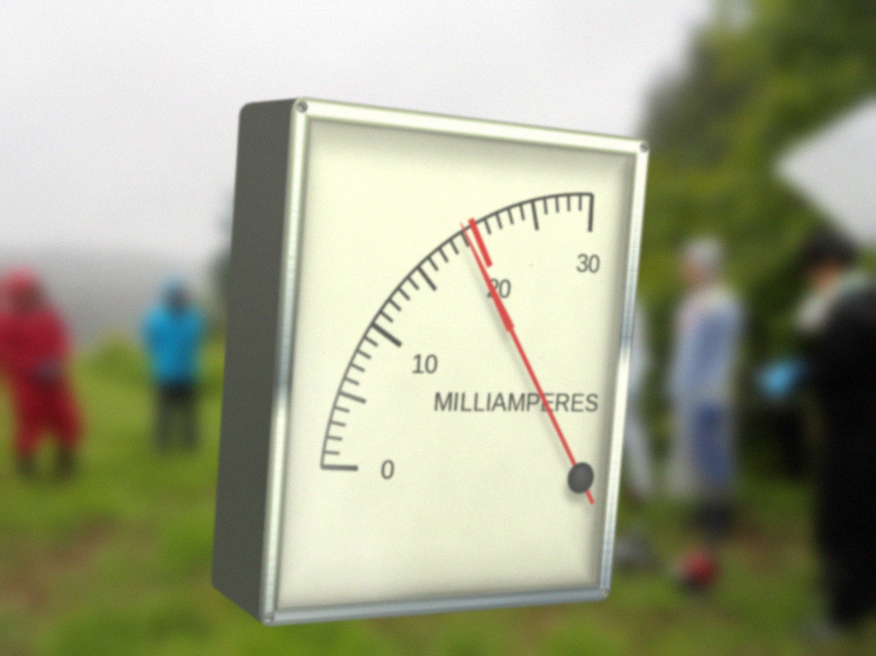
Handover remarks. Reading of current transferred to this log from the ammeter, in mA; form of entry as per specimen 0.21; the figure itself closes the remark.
19
